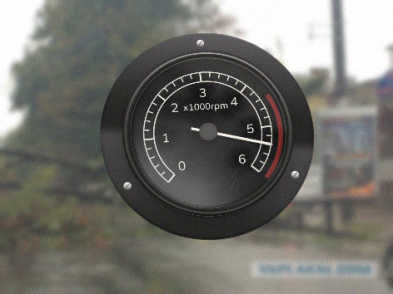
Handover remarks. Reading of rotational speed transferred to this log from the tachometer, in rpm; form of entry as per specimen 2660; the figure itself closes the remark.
5400
